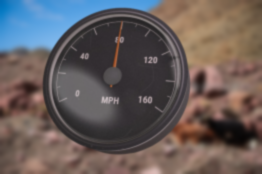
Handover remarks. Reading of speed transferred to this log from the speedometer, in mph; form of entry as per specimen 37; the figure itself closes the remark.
80
